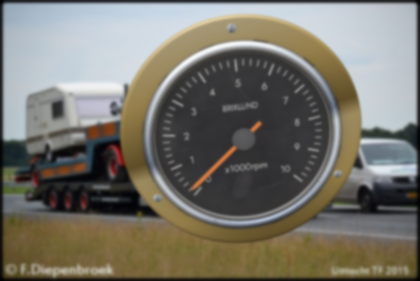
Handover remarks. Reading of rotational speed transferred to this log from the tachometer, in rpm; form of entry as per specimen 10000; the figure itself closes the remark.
200
